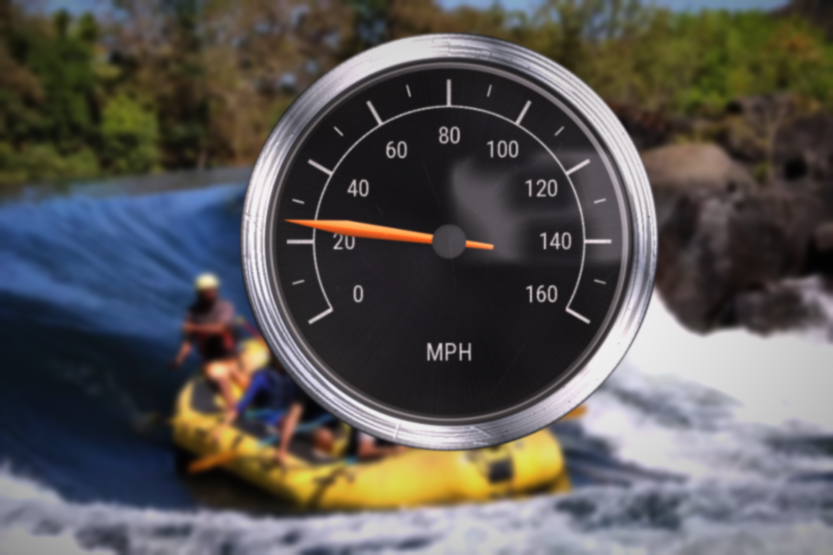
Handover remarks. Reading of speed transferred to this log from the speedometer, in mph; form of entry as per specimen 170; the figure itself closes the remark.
25
